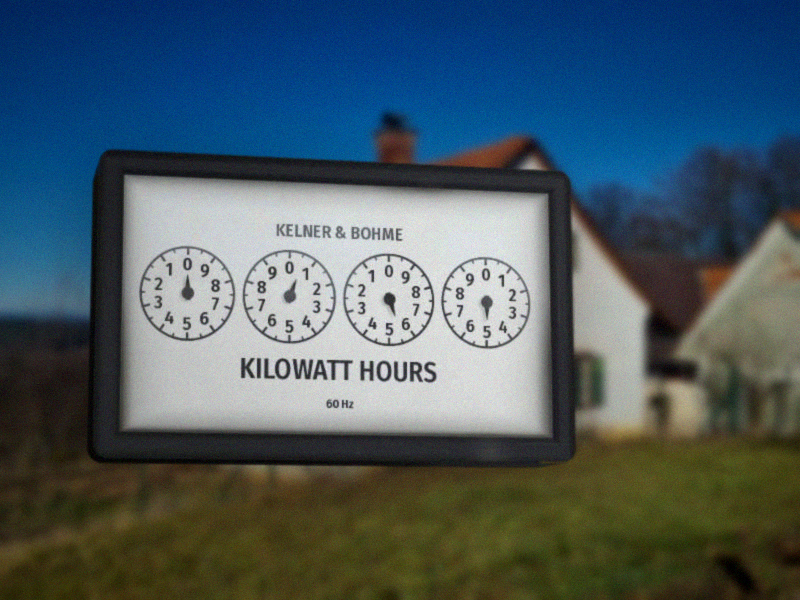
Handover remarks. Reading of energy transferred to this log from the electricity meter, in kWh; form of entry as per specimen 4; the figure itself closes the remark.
55
